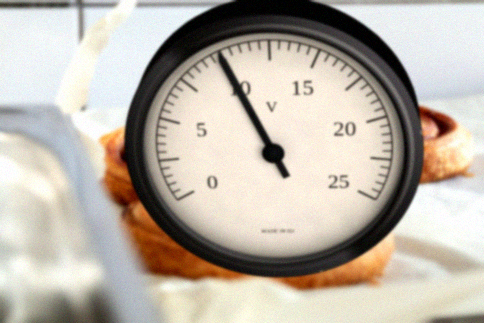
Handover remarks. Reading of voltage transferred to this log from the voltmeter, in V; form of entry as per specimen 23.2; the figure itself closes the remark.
10
